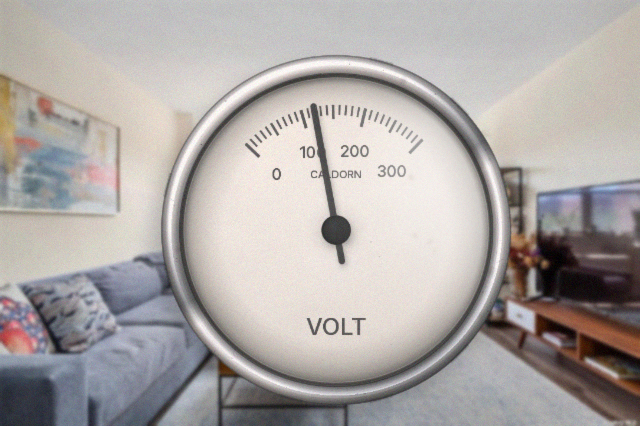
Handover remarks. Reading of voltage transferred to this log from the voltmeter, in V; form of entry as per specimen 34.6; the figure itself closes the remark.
120
